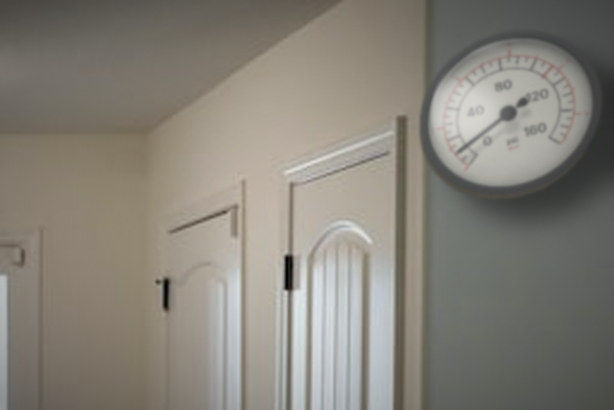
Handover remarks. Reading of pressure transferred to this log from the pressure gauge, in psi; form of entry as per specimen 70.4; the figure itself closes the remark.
10
